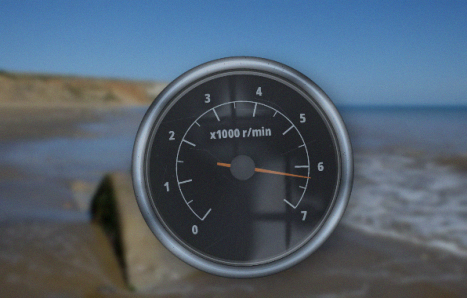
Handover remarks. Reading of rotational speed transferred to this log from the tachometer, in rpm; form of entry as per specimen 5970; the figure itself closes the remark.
6250
